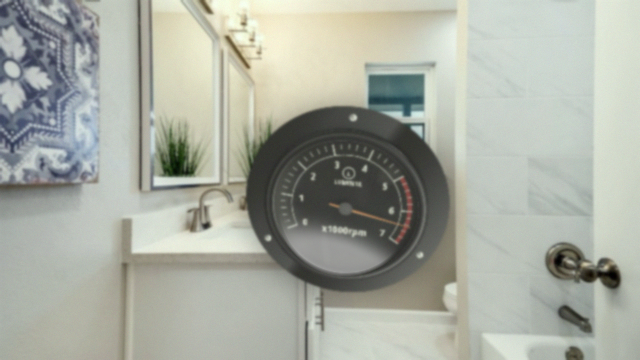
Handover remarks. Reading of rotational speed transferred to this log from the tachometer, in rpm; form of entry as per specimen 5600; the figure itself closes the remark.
6400
